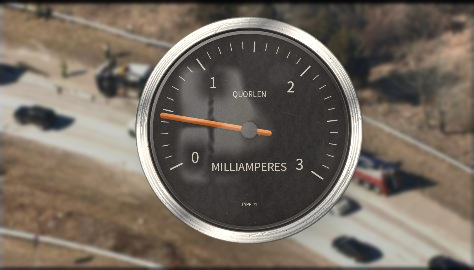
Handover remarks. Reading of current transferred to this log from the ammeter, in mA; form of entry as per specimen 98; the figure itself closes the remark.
0.45
